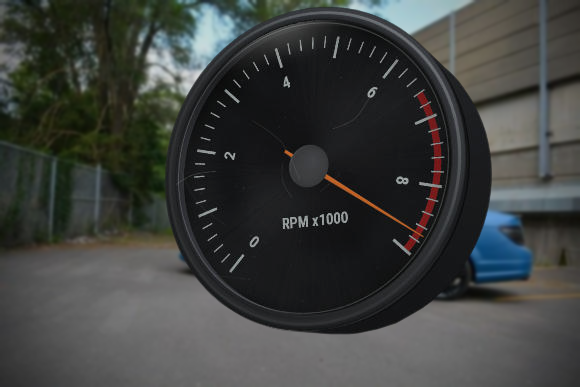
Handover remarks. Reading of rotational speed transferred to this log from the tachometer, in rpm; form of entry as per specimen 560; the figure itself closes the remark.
8700
